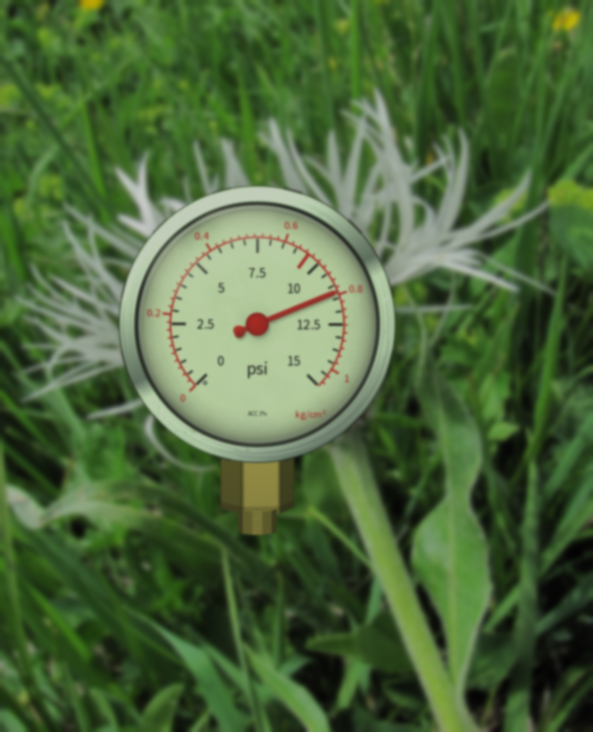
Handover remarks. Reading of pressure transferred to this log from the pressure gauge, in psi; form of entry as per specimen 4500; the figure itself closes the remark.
11.25
